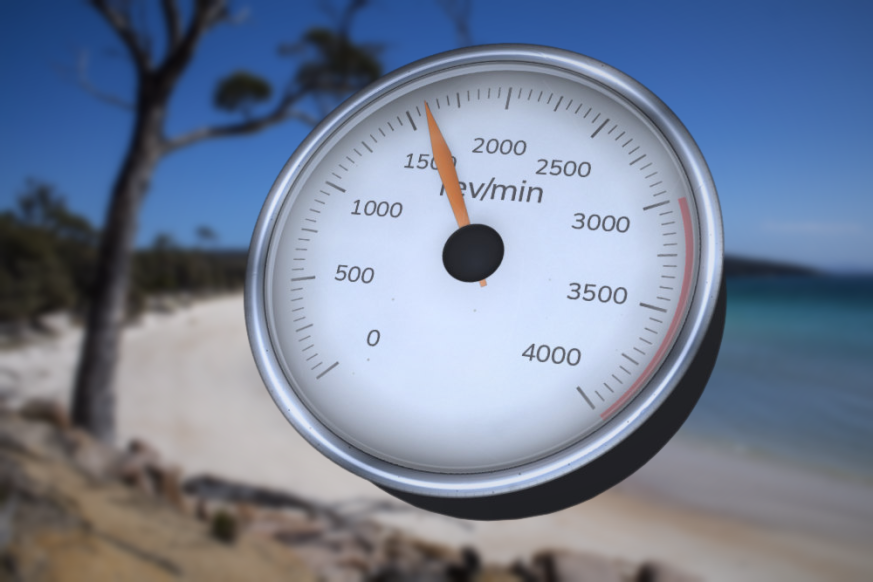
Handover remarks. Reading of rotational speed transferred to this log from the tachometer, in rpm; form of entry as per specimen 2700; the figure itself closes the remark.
1600
